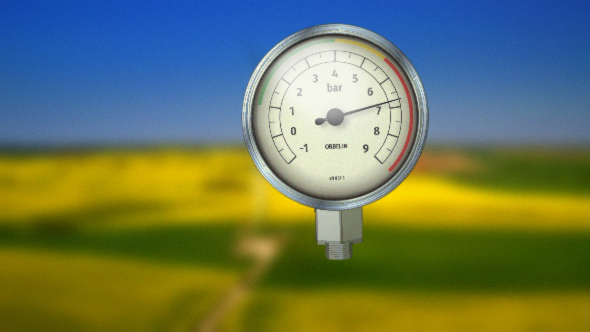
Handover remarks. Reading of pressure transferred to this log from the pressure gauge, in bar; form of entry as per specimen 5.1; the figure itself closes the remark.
6.75
